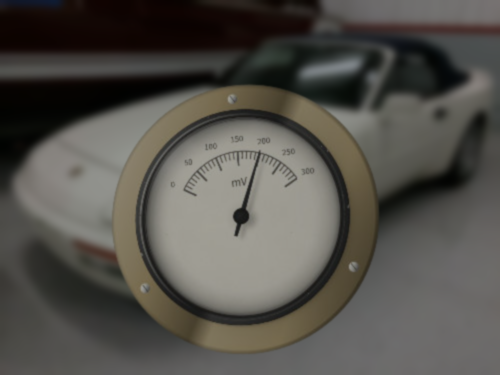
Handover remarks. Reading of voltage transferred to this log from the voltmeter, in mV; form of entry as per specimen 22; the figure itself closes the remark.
200
